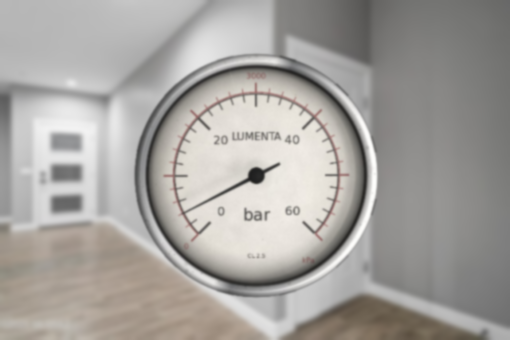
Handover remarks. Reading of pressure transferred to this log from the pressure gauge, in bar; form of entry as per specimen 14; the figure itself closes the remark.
4
